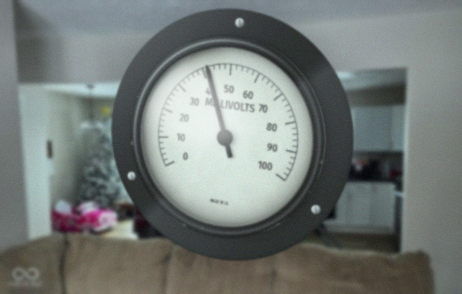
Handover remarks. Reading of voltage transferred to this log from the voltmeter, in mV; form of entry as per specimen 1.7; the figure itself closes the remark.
42
